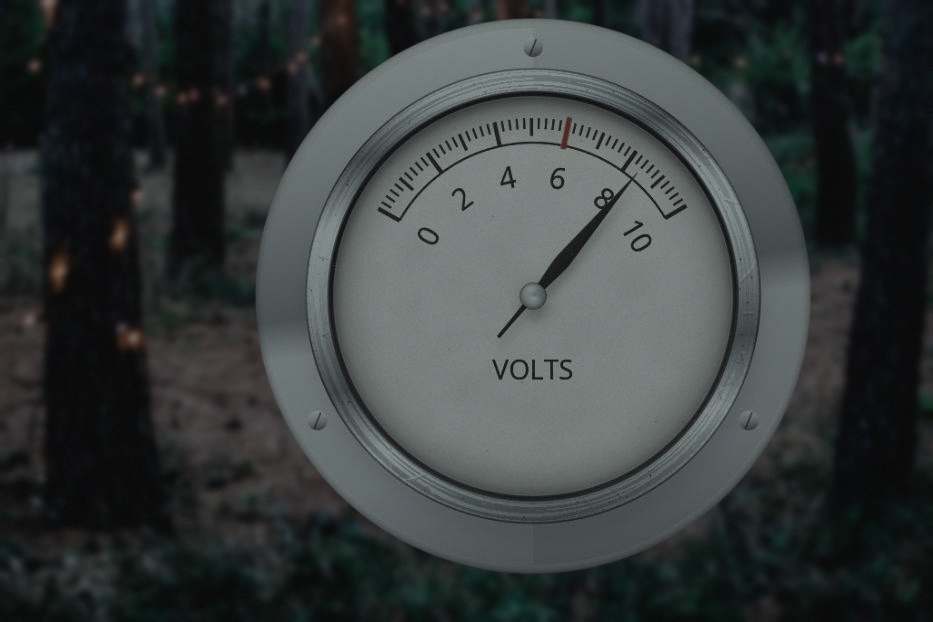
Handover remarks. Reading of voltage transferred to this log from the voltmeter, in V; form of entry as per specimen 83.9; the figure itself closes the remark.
8.4
